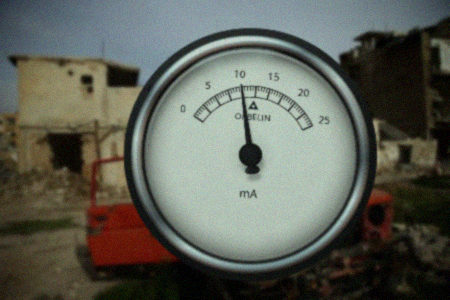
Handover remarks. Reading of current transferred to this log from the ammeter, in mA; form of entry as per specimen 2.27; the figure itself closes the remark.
10
